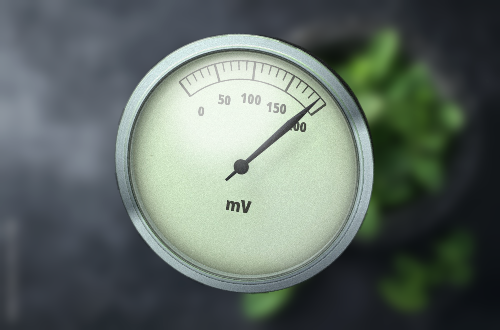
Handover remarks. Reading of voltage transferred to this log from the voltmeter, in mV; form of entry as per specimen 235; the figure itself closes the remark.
190
